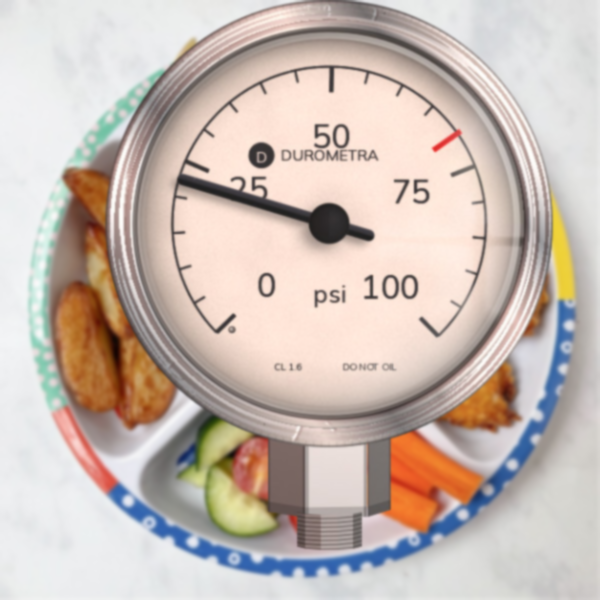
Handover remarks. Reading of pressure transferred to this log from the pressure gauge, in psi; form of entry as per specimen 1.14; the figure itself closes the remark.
22.5
